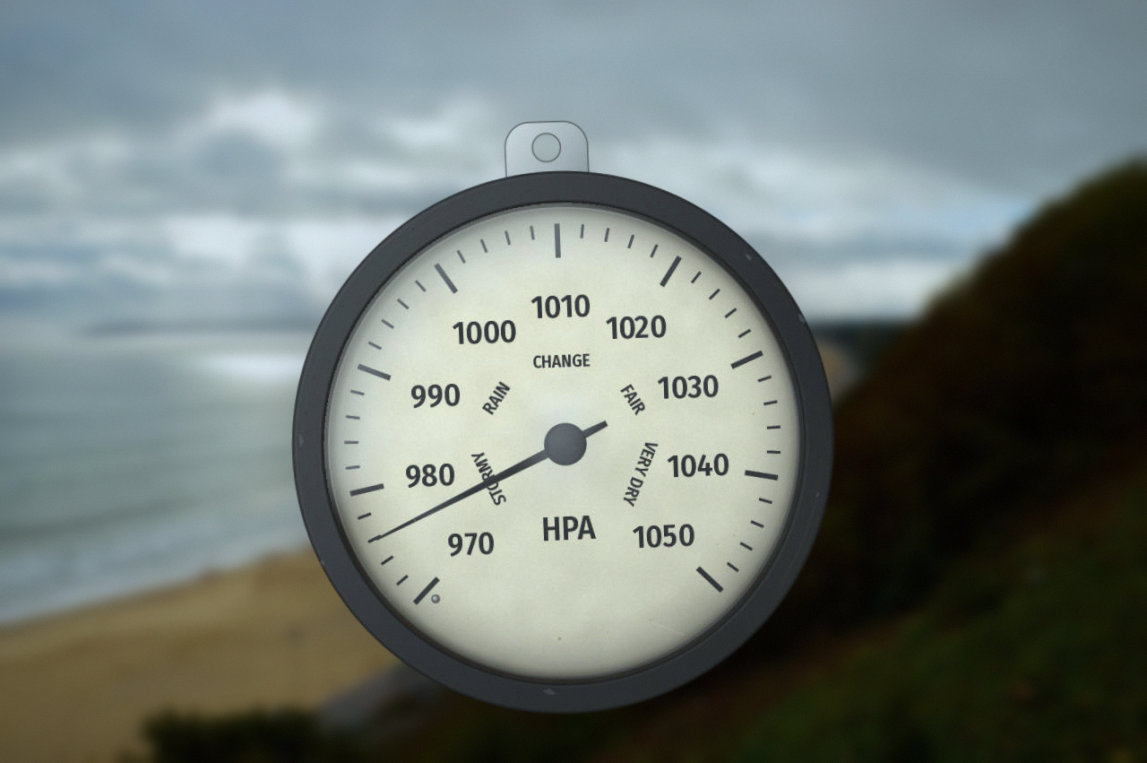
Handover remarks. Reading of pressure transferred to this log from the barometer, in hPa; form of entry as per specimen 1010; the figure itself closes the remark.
976
